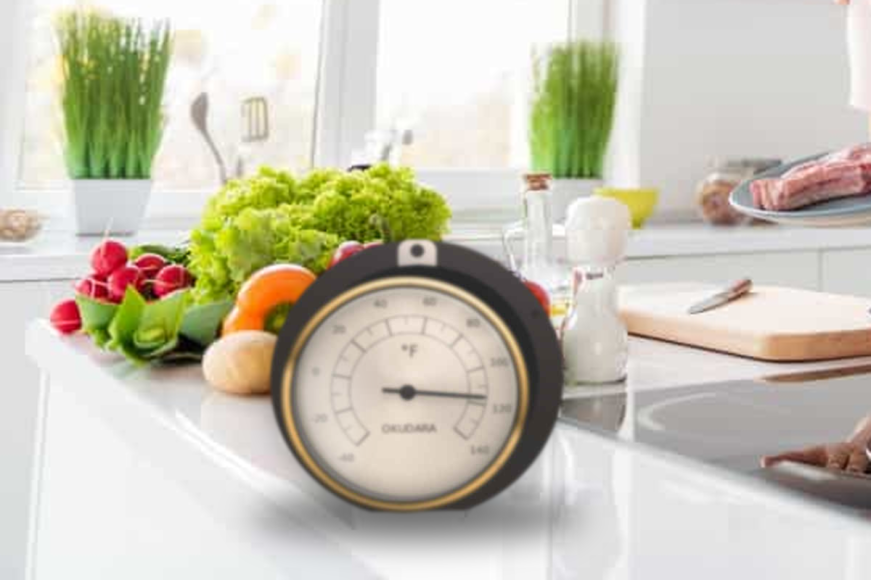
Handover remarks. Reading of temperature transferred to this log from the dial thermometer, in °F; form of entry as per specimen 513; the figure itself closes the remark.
115
